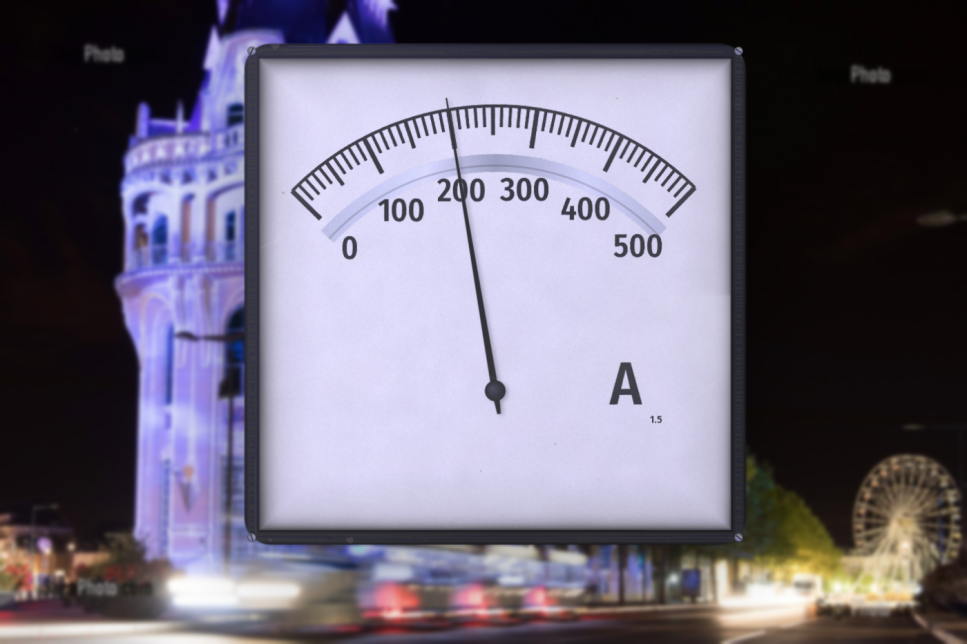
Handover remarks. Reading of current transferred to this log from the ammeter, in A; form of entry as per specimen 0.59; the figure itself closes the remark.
200
